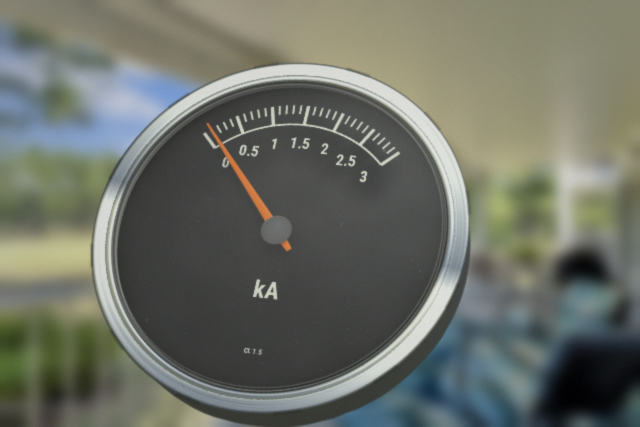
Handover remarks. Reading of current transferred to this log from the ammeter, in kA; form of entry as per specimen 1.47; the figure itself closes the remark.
0.1
